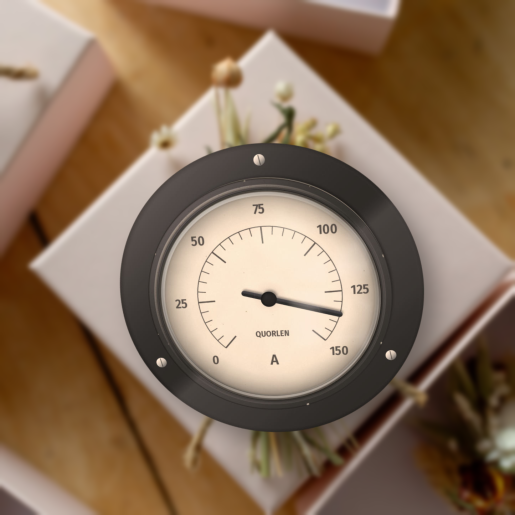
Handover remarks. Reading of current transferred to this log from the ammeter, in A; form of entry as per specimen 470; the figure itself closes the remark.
135
